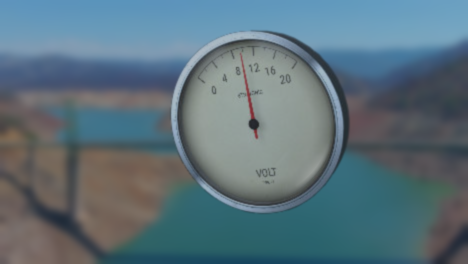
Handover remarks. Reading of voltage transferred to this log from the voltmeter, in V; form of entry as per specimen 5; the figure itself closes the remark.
10
